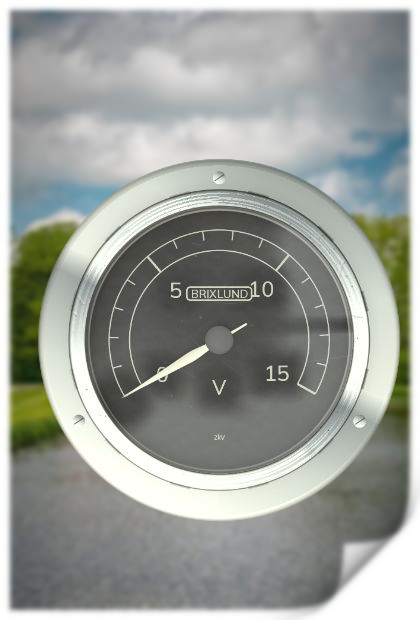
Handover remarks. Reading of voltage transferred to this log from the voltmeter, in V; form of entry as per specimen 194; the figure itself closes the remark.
0
